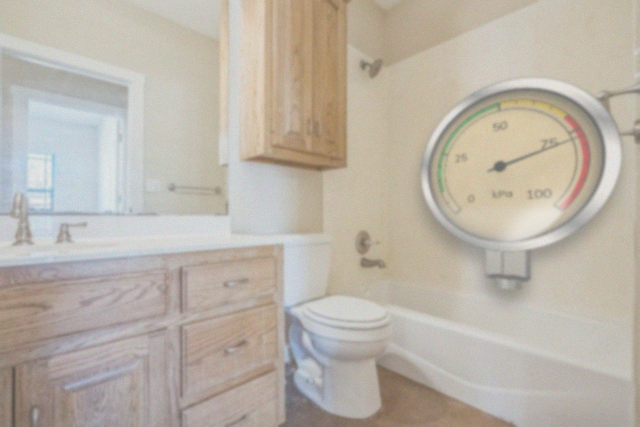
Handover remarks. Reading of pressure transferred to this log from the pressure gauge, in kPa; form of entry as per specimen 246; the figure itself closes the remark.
77.5
